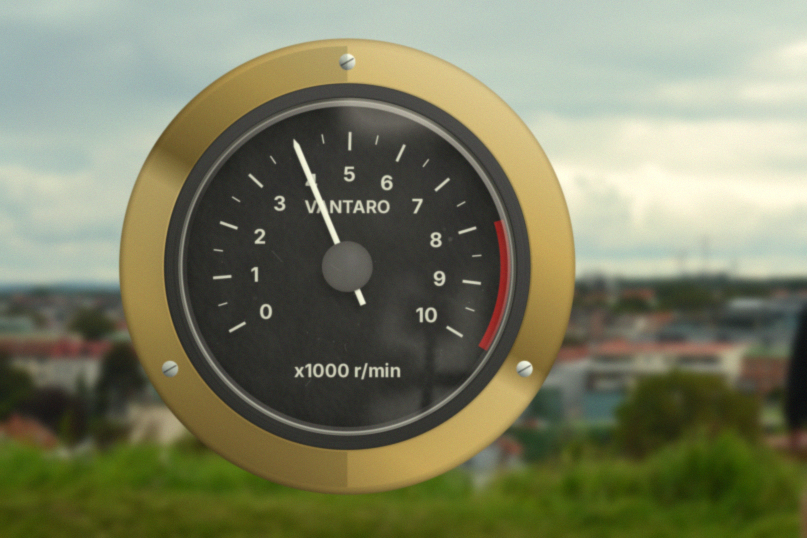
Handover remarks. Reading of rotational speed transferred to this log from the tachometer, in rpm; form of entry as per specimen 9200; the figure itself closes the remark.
4000
